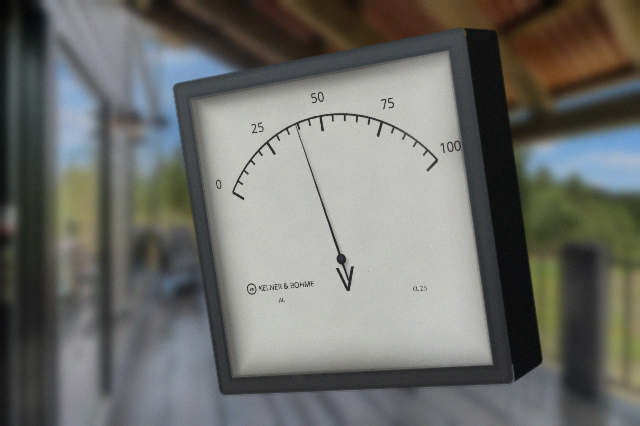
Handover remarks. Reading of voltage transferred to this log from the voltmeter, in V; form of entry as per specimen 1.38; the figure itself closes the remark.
40
